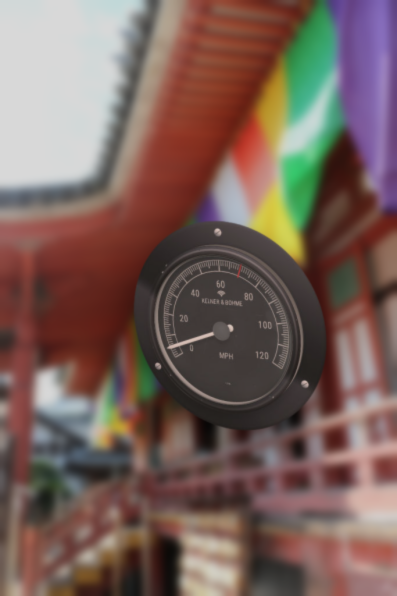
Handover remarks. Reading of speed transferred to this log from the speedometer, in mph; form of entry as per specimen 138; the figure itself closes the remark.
5
